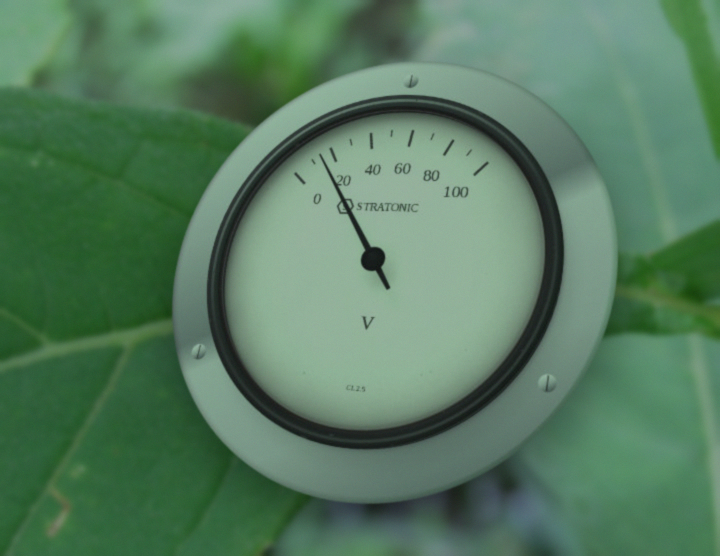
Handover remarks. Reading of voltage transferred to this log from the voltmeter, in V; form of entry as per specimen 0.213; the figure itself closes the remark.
15
